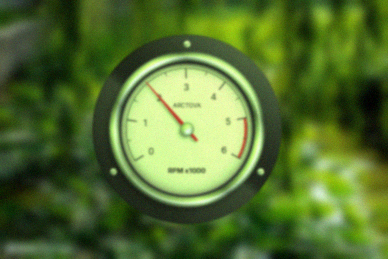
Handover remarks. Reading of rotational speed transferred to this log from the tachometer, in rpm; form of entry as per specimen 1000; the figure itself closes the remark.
2000
